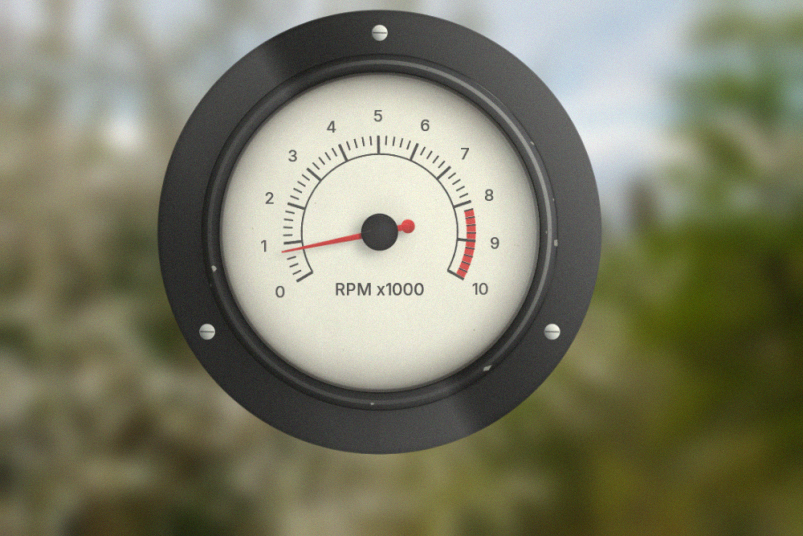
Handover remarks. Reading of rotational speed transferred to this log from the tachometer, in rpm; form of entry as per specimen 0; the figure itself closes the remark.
800
